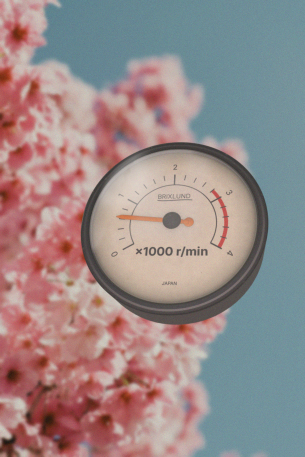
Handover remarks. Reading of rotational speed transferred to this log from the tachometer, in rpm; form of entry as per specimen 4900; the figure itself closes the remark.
600
